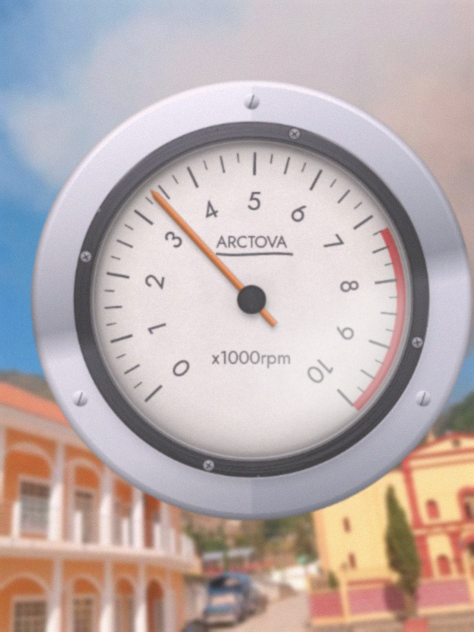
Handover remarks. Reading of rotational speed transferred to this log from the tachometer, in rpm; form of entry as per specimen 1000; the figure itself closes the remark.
3375
